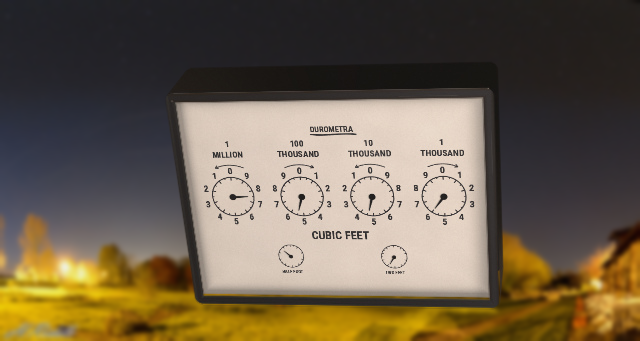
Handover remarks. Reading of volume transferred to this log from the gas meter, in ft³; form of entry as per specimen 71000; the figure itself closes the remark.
754600
